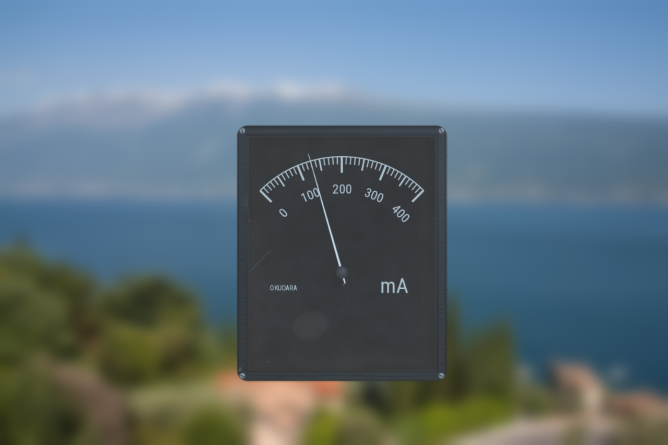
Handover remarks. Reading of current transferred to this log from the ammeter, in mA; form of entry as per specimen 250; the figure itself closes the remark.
130
